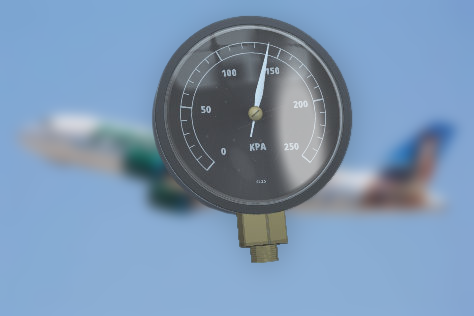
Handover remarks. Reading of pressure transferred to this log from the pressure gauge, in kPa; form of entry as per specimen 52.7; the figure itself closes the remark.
140
